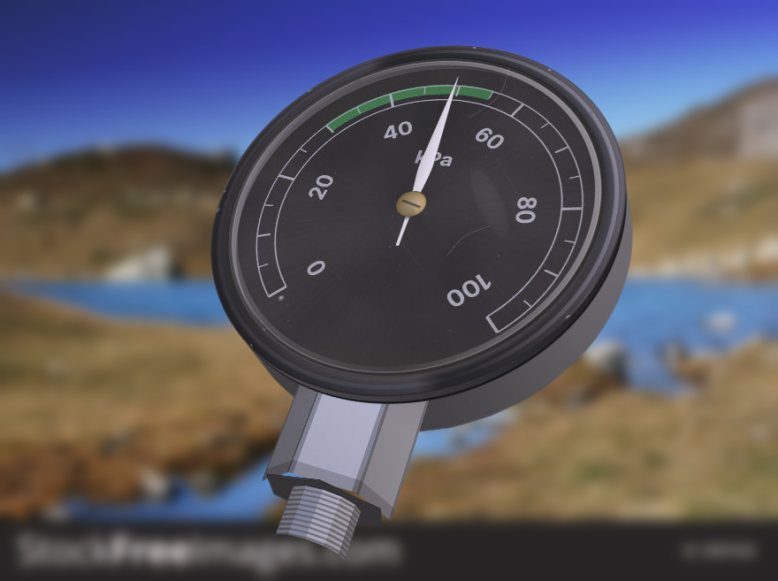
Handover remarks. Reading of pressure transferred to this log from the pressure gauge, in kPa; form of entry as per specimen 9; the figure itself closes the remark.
50
